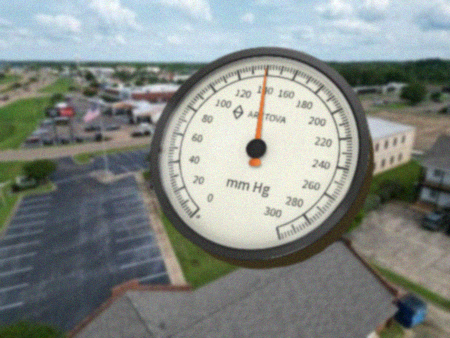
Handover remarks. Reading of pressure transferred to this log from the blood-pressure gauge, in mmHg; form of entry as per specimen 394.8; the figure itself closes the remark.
140
